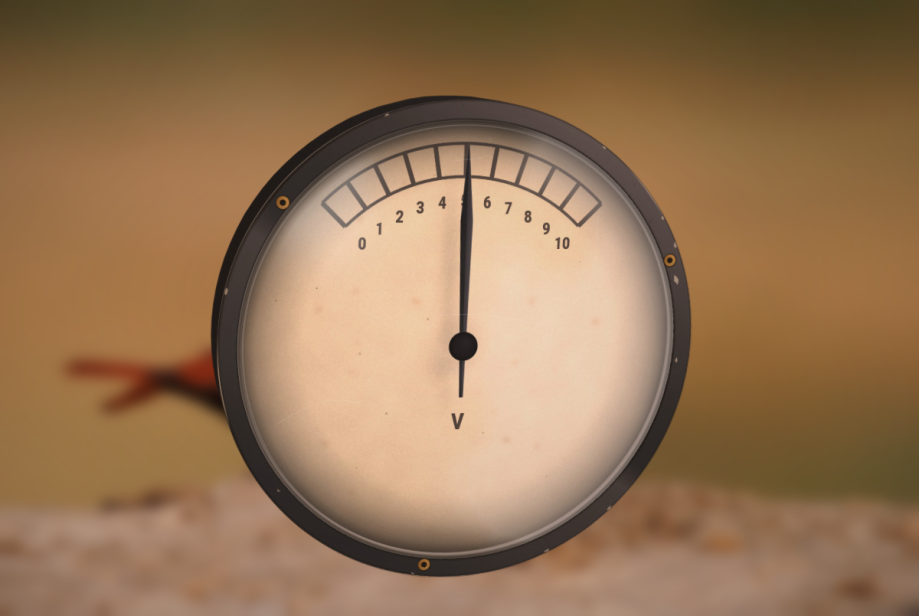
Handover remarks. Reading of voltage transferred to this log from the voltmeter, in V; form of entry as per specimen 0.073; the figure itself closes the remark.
5
